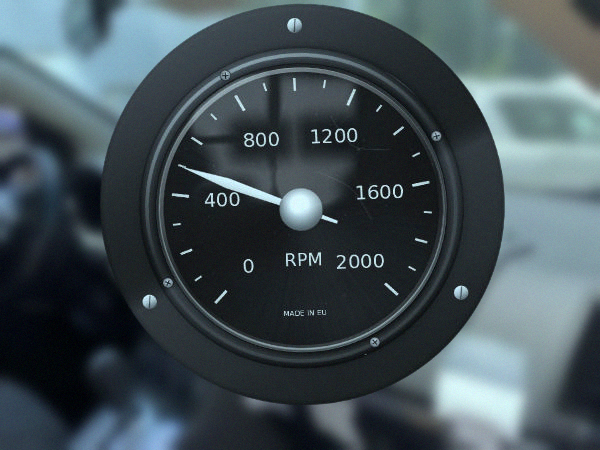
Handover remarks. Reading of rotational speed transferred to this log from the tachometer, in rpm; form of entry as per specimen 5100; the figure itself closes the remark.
500
